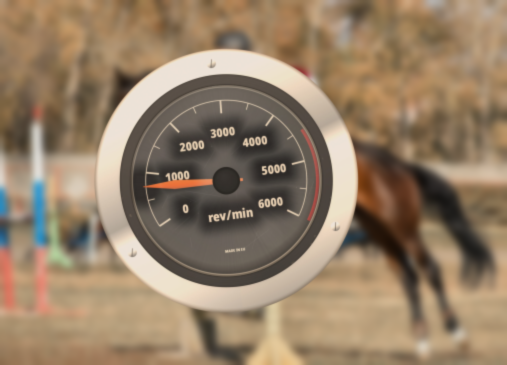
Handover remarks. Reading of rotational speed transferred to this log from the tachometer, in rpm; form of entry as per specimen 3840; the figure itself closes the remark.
750
